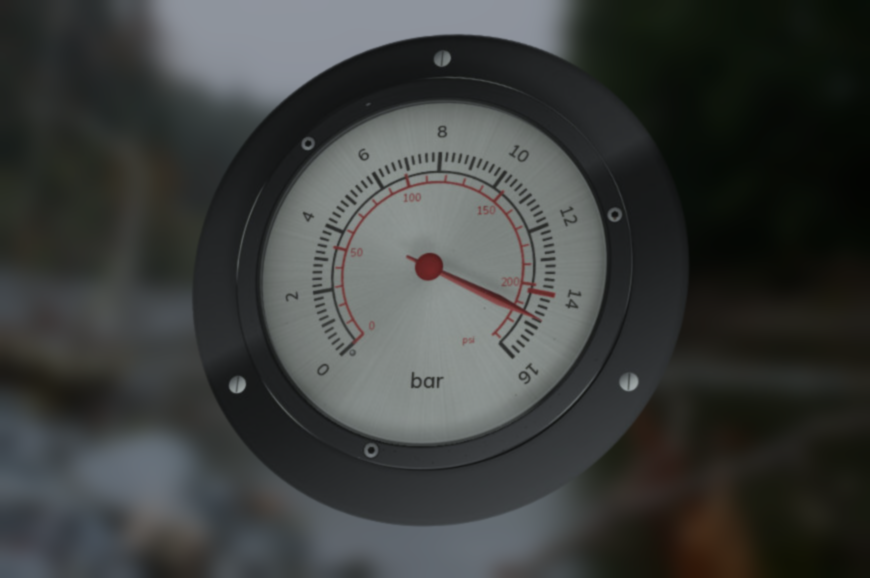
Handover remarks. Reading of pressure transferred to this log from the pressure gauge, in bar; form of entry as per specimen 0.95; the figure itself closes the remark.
14.8
